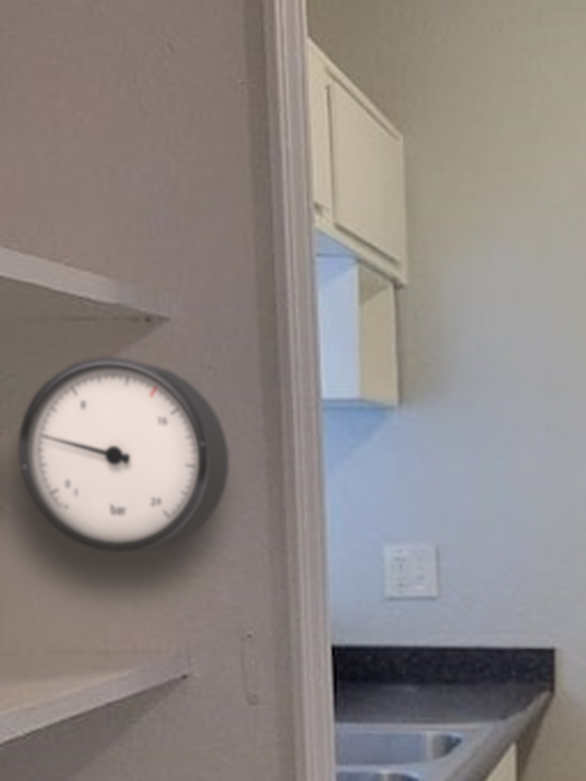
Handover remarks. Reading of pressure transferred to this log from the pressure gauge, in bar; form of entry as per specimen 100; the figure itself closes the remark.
4
